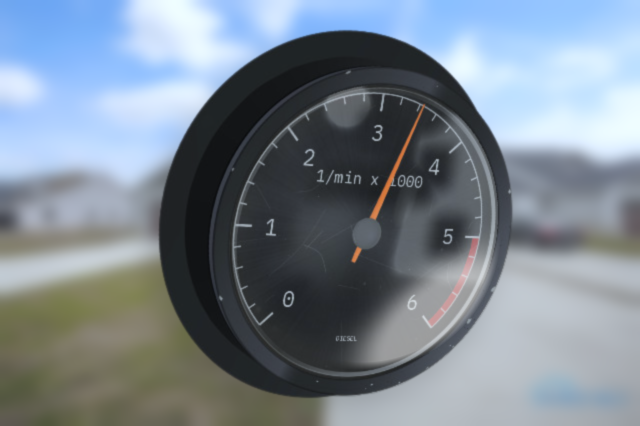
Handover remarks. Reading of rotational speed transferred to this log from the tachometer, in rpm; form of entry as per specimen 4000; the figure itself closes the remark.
3400
